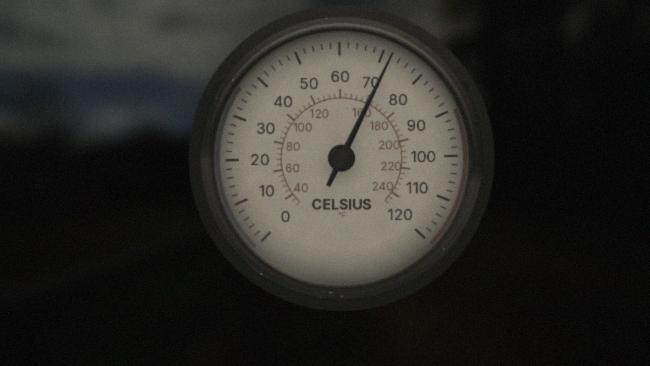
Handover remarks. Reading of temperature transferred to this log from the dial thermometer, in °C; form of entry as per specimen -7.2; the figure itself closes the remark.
72
